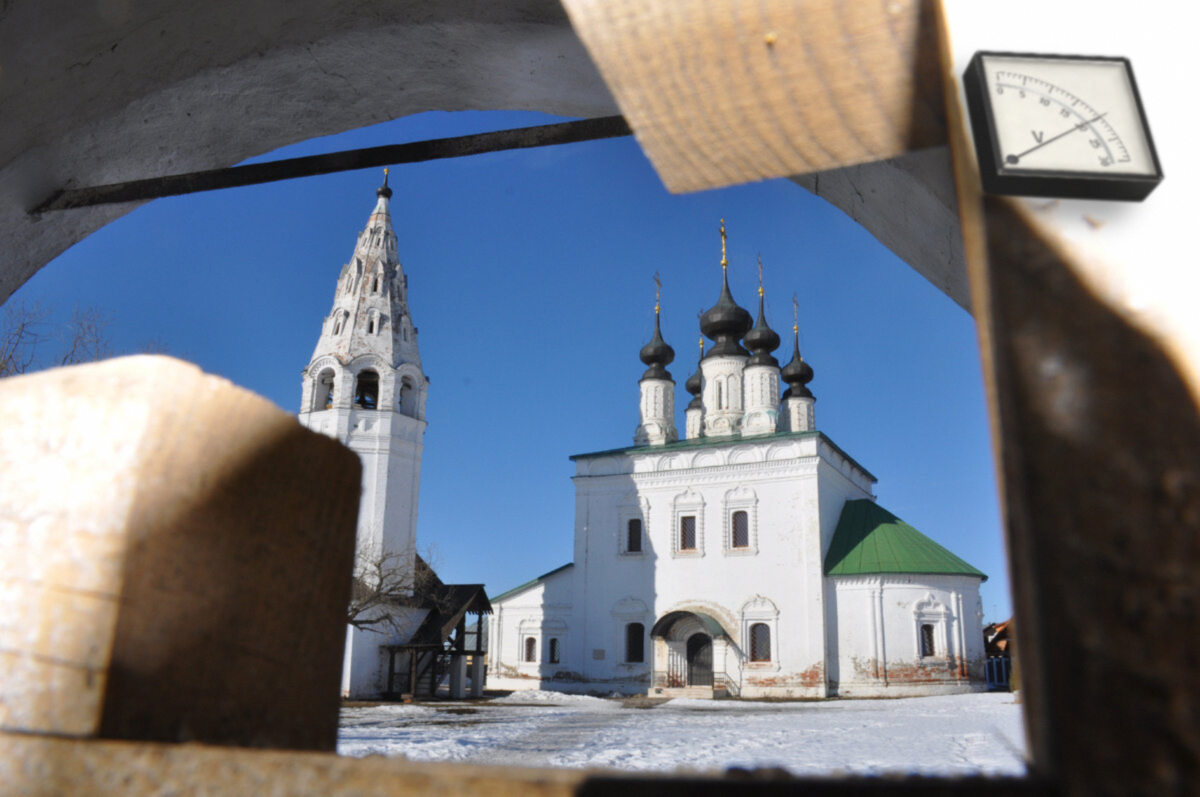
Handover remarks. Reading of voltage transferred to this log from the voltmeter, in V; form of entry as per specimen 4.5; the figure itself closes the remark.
20
